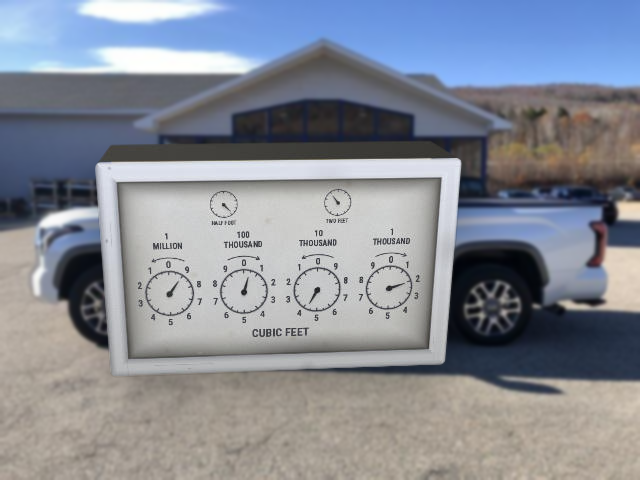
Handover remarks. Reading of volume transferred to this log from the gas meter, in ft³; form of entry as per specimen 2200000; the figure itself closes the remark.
904200
